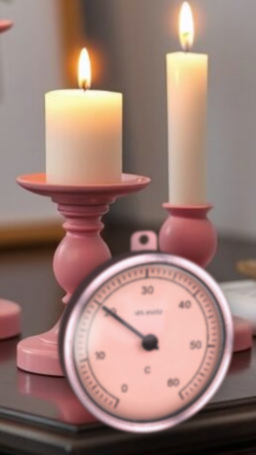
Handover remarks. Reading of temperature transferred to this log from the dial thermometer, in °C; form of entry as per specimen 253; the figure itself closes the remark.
20
